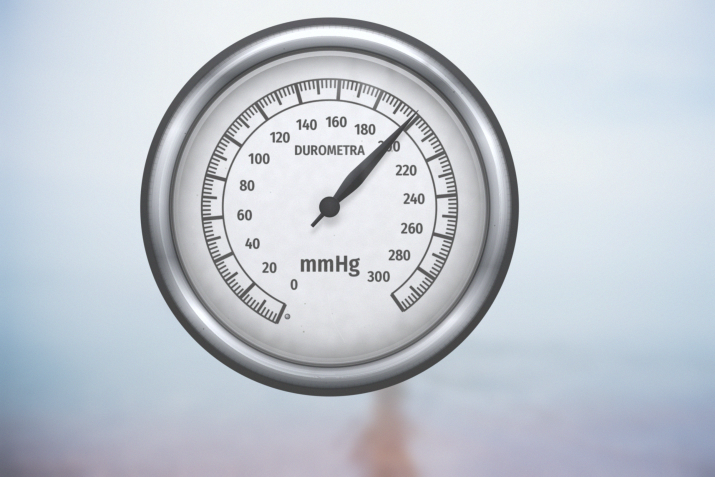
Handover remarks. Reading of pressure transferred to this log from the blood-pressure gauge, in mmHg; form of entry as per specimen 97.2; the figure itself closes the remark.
198
